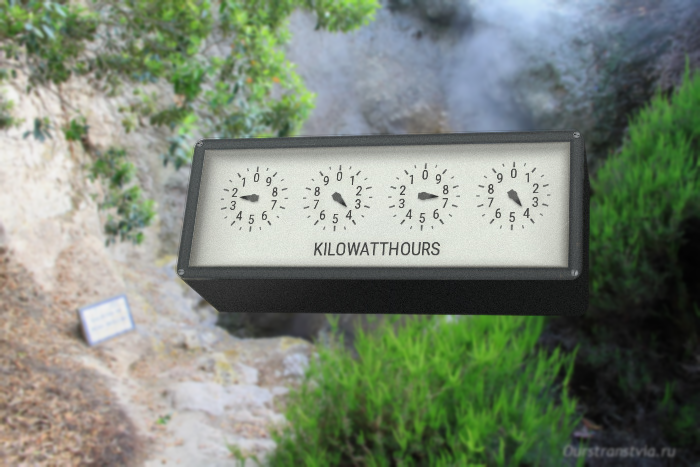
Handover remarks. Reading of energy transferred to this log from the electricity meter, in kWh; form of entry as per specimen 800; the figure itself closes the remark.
2374
